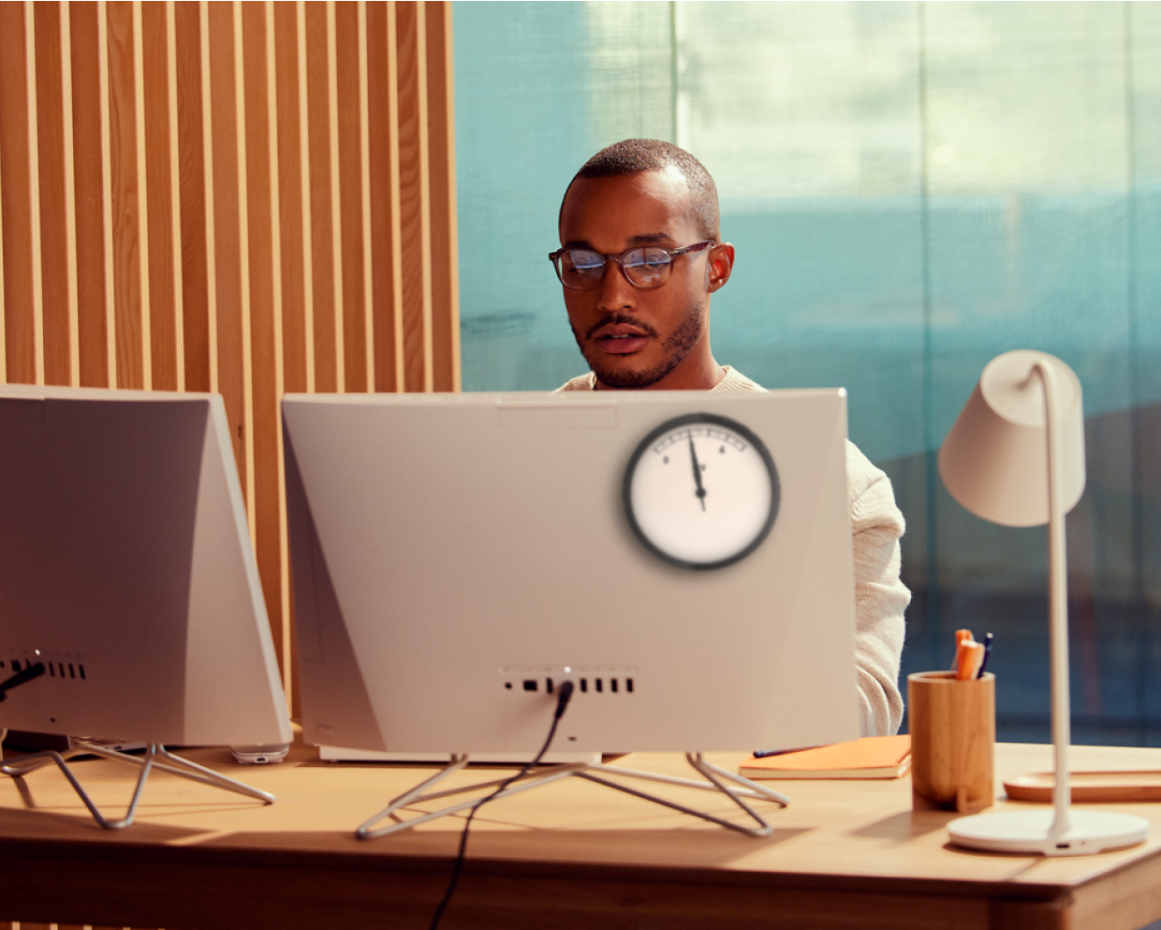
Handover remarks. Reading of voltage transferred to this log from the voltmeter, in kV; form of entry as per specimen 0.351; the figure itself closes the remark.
2
